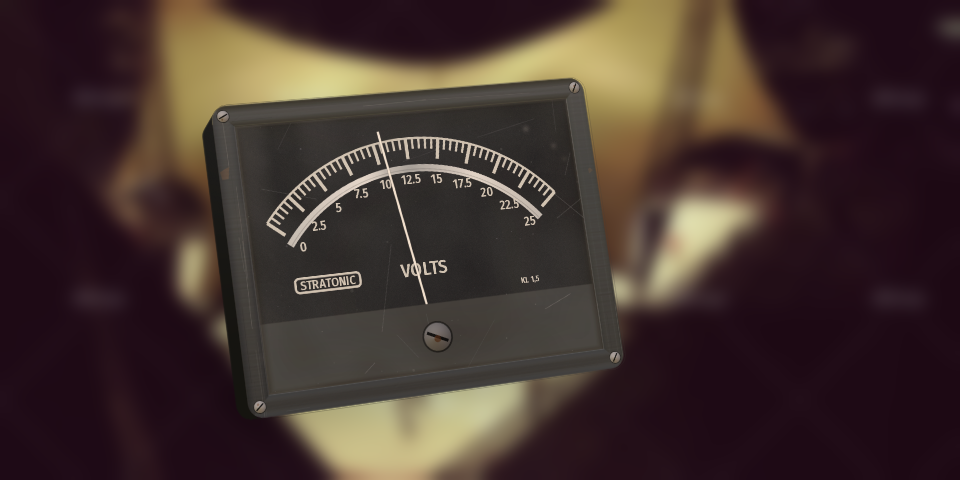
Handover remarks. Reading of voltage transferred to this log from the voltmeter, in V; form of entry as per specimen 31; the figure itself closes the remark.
10.5
